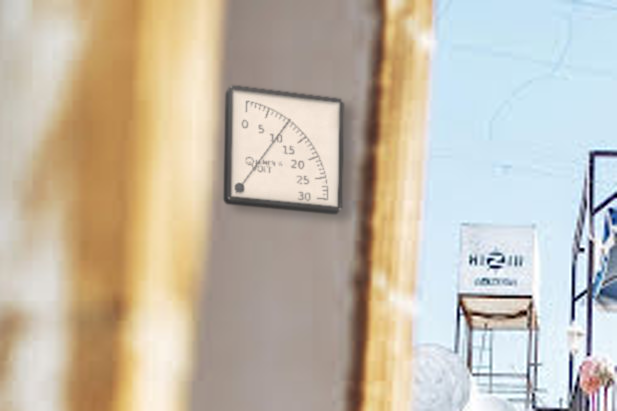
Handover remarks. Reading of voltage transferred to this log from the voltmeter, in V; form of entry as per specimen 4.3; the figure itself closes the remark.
10
